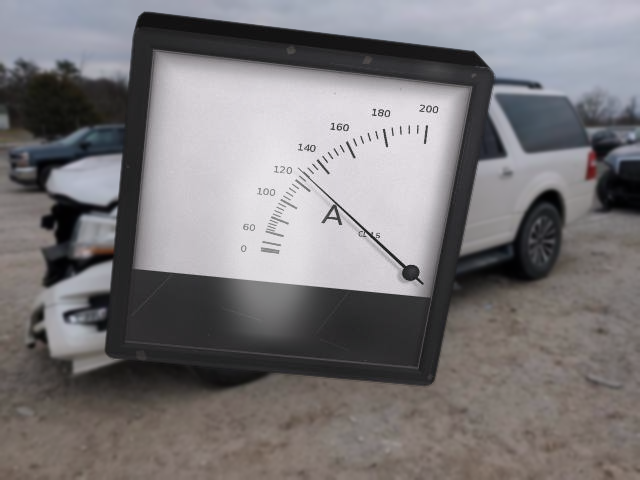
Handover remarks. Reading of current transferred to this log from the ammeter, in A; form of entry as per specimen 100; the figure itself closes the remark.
128
